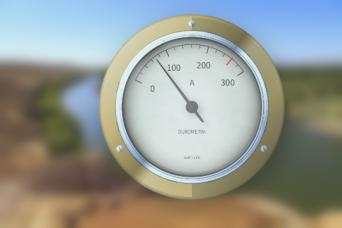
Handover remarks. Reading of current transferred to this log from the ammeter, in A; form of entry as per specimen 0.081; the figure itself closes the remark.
70
